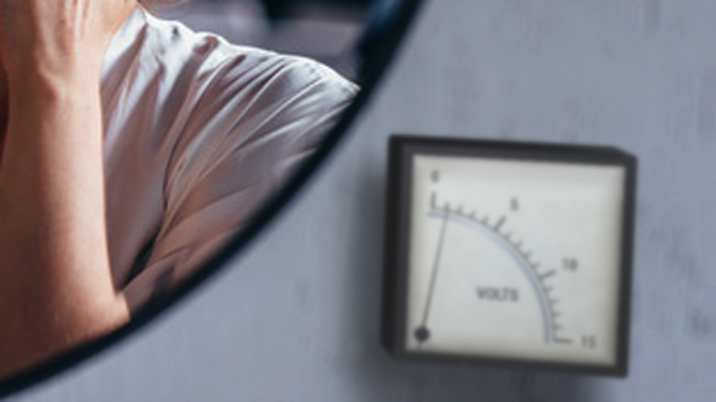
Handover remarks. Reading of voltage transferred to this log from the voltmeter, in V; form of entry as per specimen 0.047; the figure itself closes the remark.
1
